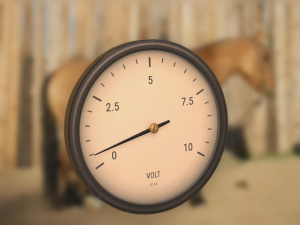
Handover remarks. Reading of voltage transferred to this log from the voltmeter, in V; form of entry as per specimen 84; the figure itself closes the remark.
0.5
